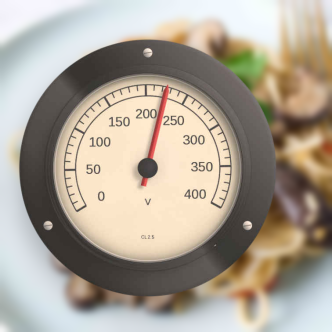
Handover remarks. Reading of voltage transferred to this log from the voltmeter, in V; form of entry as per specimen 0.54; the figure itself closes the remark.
225
